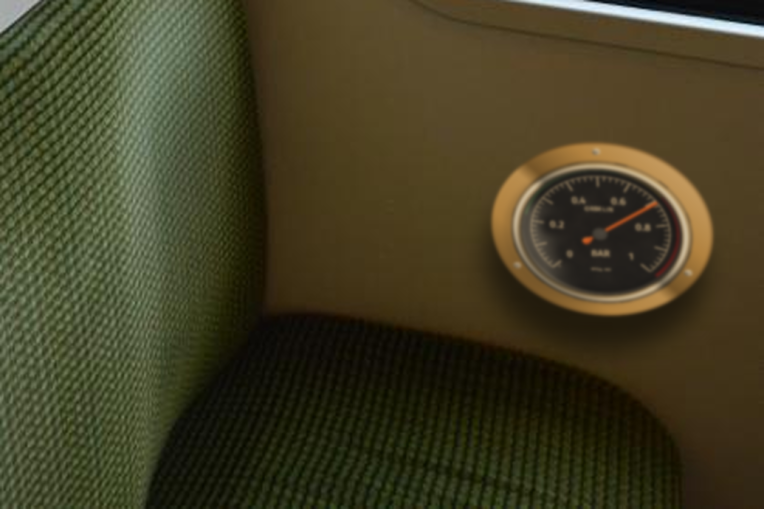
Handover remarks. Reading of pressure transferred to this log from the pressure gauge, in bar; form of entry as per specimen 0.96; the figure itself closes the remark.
0.7
